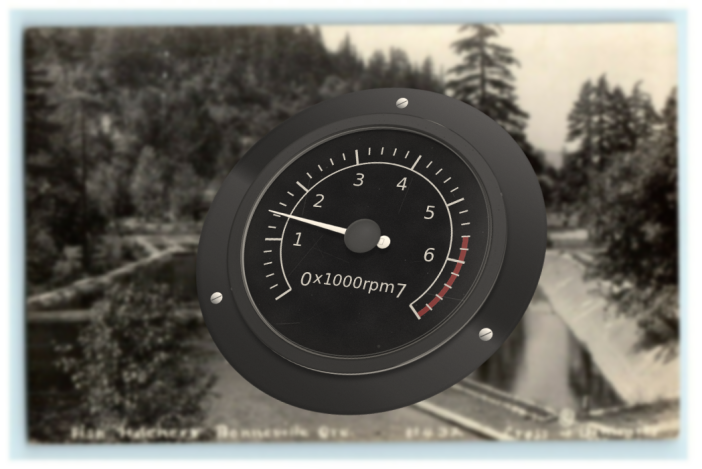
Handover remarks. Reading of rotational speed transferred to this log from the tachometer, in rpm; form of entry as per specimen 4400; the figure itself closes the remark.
1400
